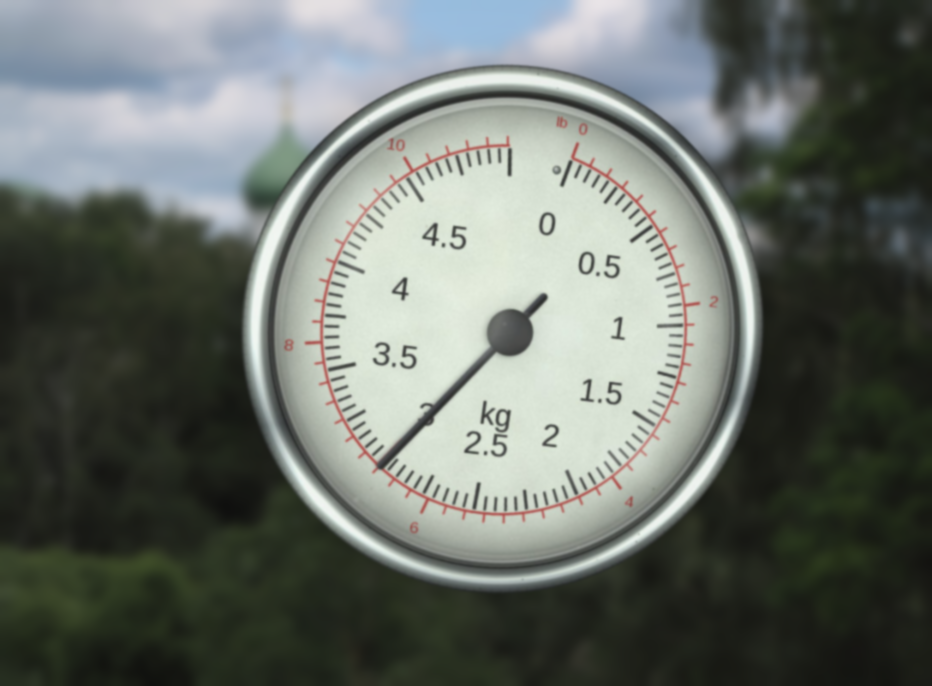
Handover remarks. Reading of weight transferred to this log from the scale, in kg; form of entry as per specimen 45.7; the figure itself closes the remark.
3
